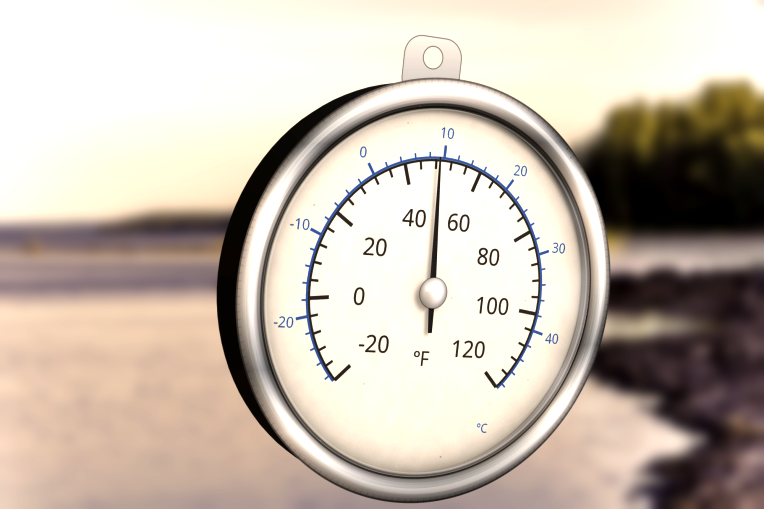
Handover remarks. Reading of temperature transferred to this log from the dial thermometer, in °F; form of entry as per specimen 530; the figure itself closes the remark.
48
